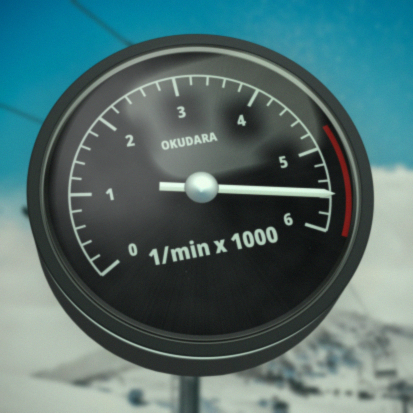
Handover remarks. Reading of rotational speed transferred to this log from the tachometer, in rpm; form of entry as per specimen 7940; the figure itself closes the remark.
5600
